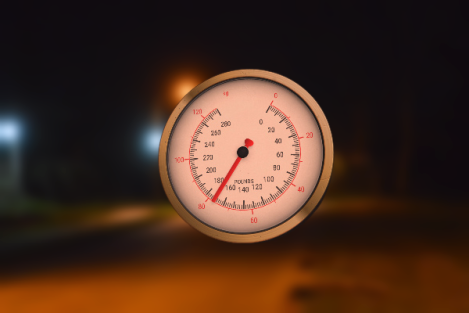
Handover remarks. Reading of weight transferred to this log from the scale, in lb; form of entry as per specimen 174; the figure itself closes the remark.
170
